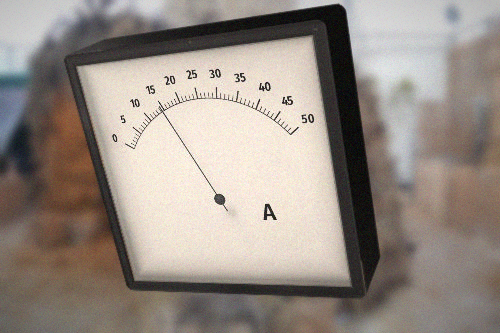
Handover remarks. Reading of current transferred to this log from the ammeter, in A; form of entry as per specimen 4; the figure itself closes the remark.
15
